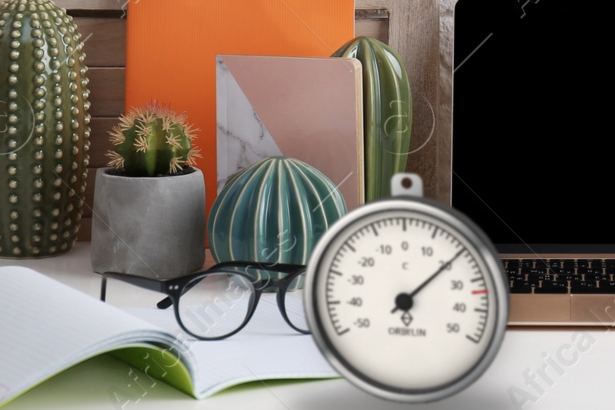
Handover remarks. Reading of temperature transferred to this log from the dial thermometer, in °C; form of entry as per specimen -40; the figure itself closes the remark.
20
